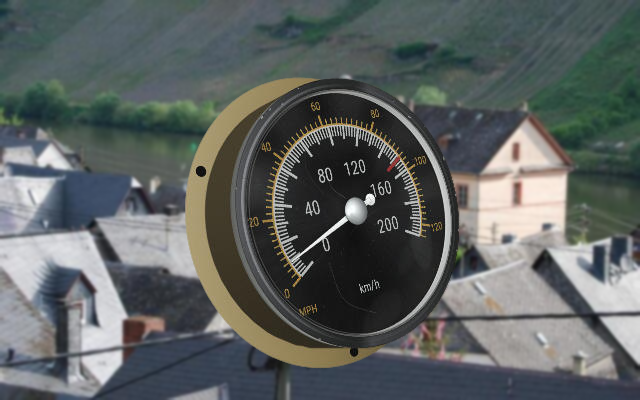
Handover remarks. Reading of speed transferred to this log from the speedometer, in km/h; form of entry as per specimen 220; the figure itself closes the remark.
10
